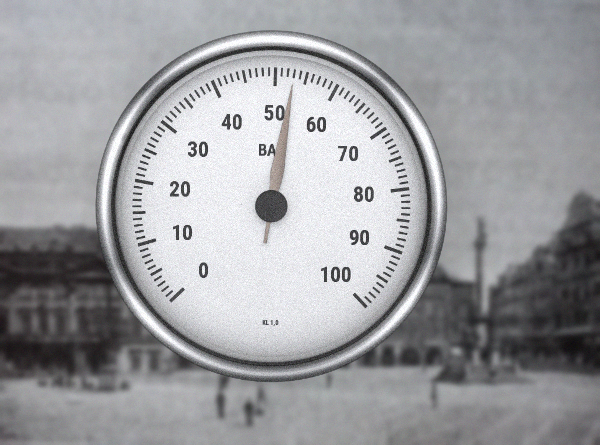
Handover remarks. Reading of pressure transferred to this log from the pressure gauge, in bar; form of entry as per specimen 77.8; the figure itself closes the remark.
53
